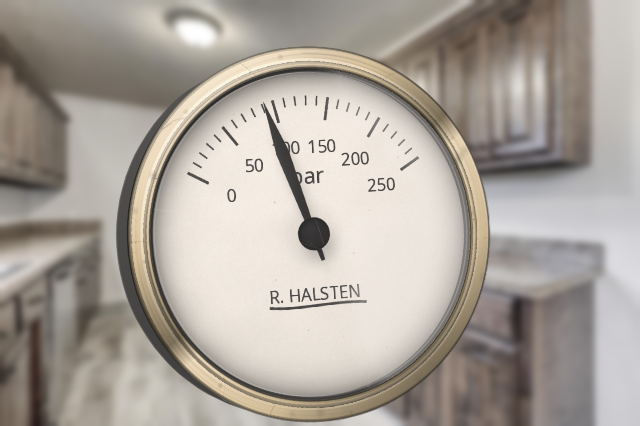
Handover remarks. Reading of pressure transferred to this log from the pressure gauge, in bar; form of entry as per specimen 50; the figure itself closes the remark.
90
